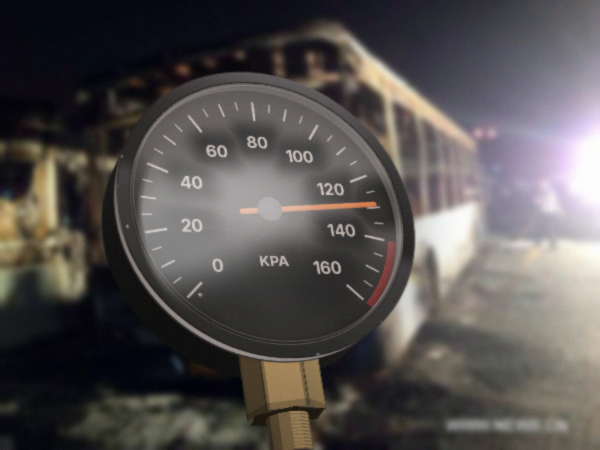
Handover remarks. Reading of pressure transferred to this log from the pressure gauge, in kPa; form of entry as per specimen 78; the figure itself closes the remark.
130
